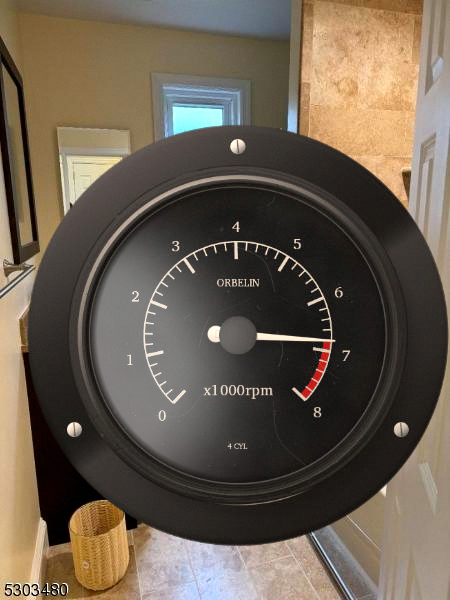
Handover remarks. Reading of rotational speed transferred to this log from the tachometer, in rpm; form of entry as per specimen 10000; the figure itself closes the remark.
6800
